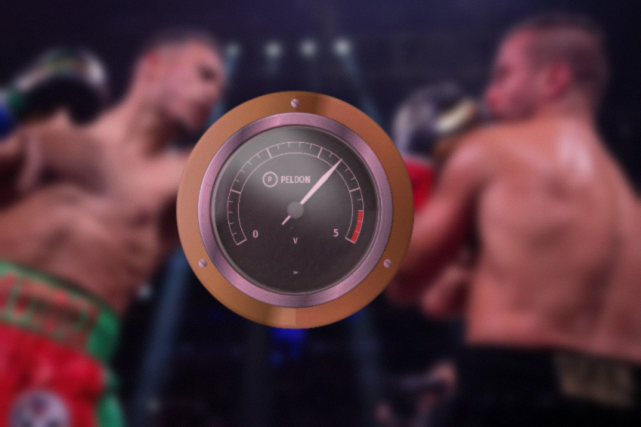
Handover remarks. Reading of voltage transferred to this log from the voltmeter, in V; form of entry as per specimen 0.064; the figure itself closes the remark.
3.4
